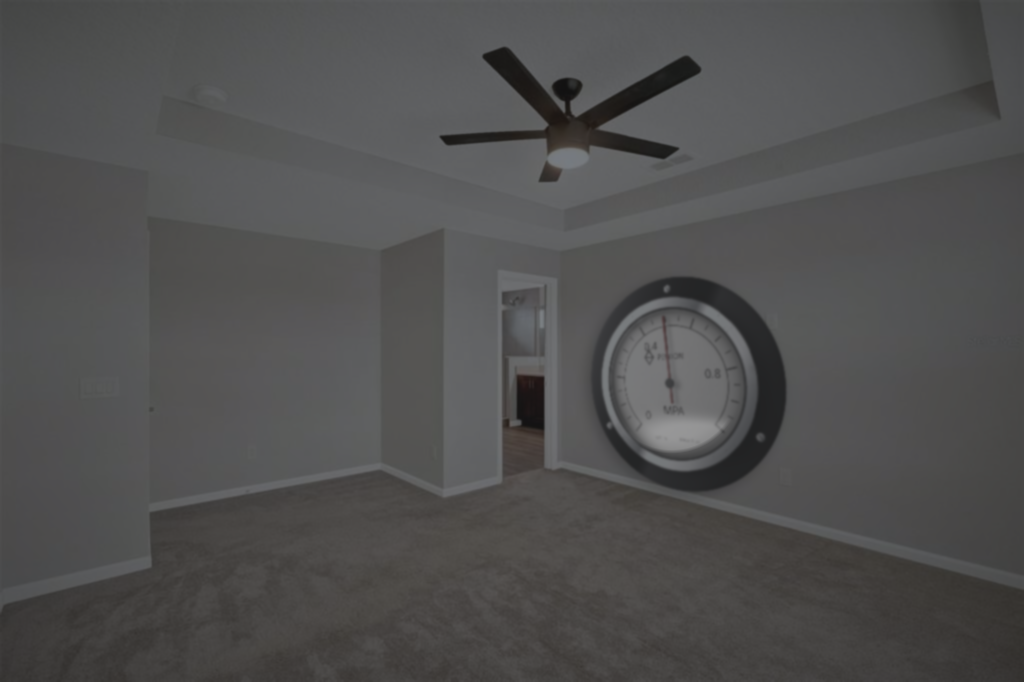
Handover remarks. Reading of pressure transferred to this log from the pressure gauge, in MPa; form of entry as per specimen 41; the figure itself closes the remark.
0.5
